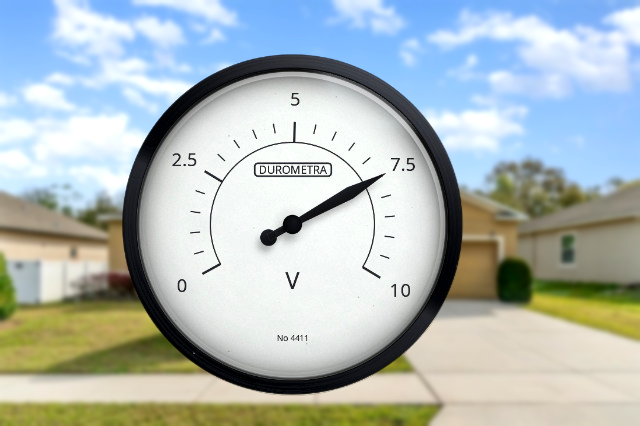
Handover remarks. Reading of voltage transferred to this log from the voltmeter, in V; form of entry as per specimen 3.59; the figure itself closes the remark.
7.5
